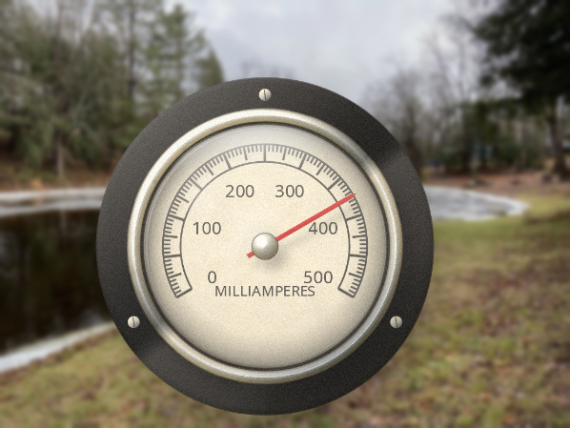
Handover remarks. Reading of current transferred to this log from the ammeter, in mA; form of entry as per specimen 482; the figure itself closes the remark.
375
